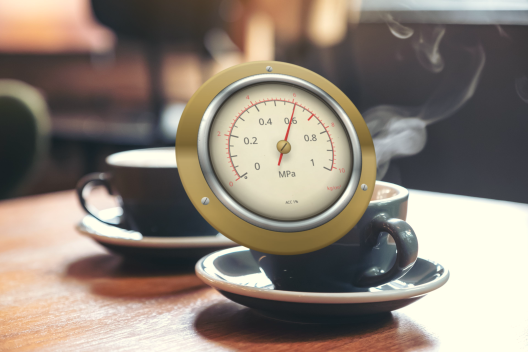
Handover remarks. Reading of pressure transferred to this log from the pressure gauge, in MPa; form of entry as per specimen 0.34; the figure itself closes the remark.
0.6
